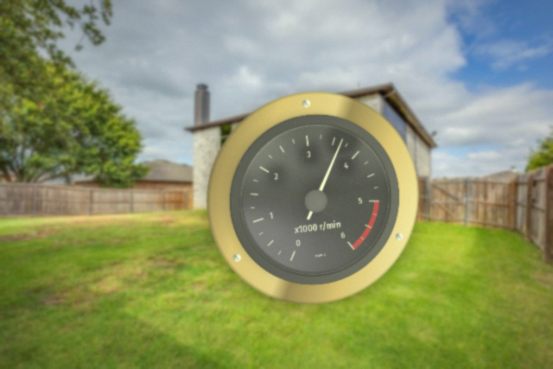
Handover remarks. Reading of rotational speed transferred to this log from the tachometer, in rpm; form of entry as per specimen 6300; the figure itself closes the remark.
3625
